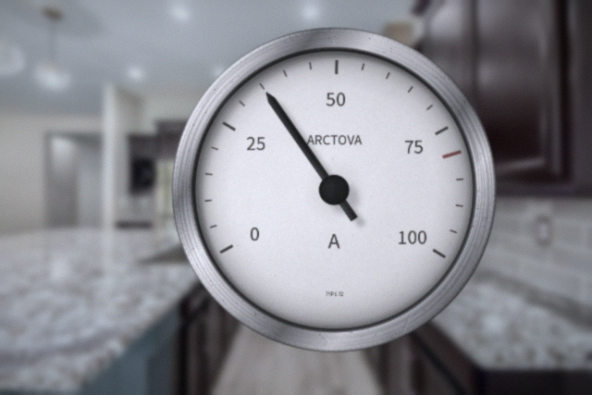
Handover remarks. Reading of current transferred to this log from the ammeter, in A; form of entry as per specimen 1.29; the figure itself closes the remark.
35
